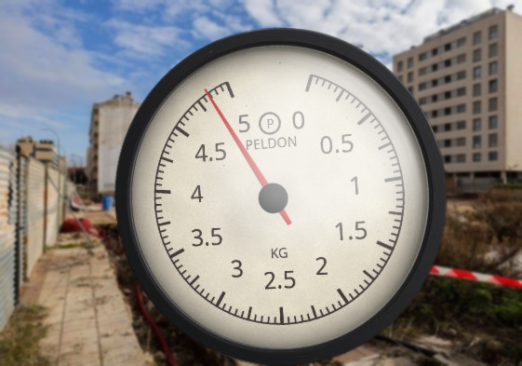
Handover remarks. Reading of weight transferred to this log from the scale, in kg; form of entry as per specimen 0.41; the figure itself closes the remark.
4.85
